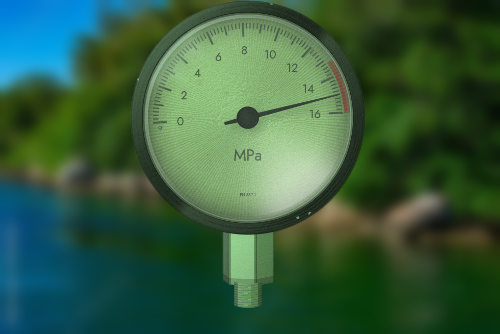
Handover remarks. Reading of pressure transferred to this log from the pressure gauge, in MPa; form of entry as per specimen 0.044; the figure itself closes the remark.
15
